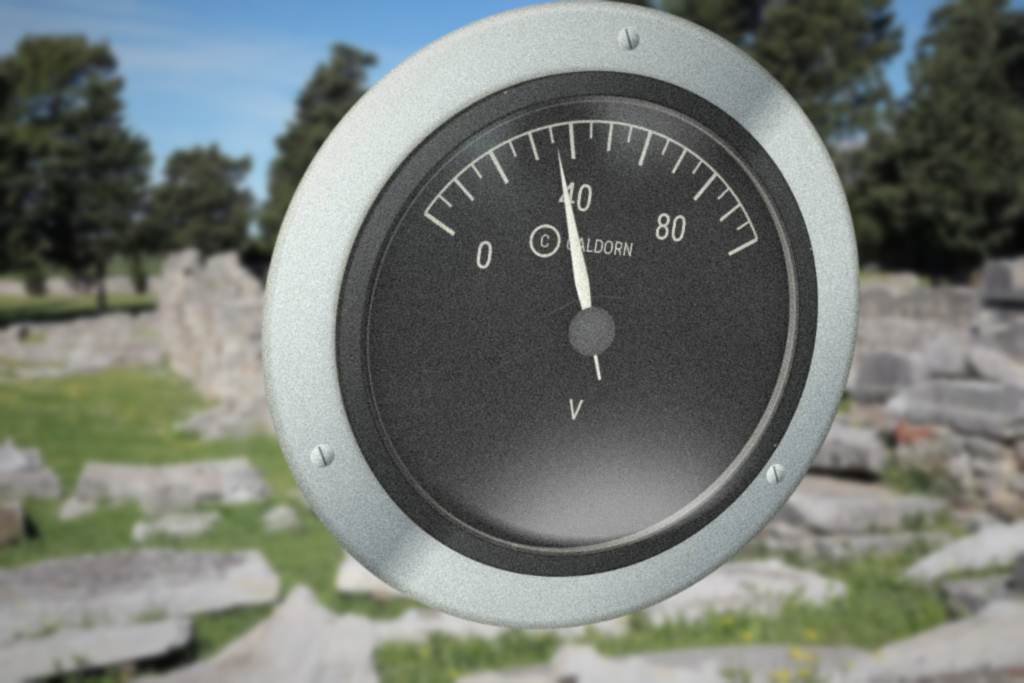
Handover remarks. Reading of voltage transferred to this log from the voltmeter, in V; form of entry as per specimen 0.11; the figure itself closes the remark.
35
